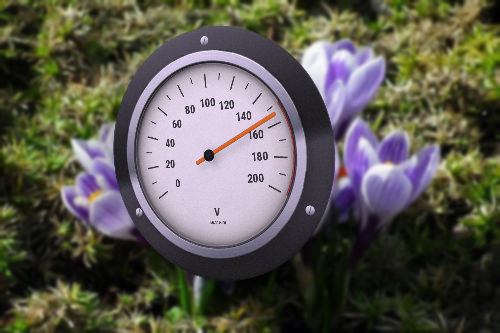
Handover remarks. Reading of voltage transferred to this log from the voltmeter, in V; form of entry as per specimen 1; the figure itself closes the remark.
155
